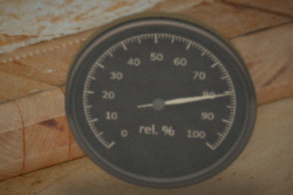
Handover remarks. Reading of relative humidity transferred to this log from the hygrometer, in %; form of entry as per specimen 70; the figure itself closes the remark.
80
